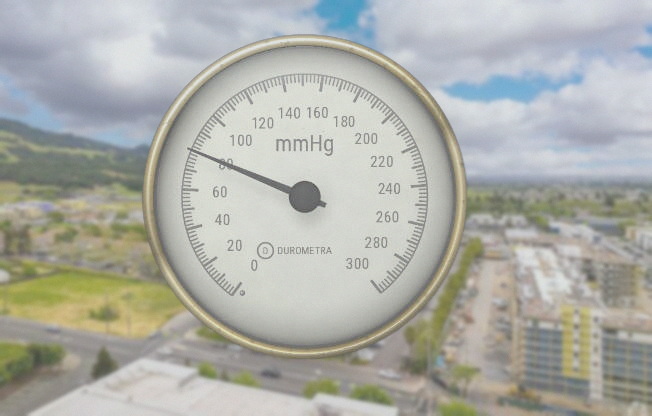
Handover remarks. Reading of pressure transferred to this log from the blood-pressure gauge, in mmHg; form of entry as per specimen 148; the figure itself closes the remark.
80
